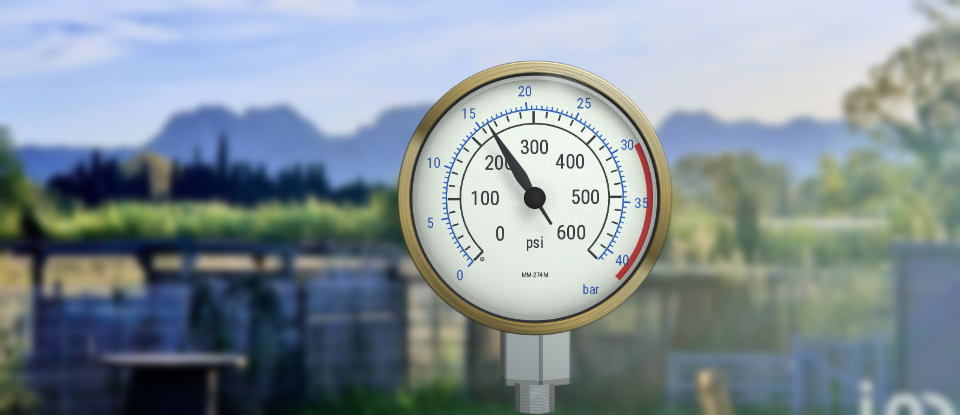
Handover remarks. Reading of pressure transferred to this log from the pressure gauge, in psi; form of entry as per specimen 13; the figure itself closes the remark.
230
